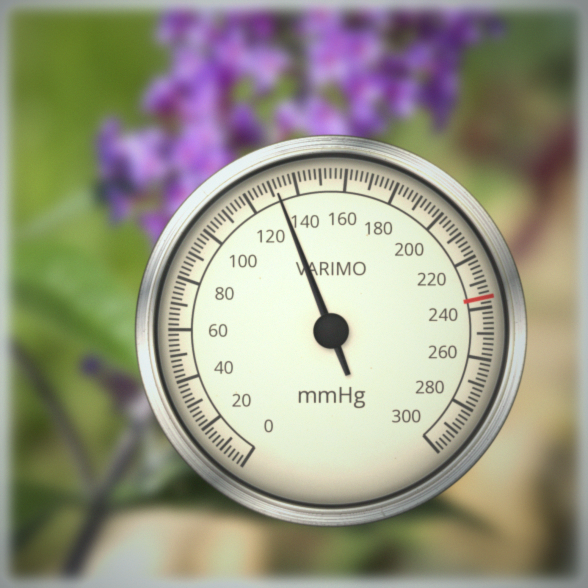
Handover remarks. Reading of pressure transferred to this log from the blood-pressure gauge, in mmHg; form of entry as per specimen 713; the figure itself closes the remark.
132
